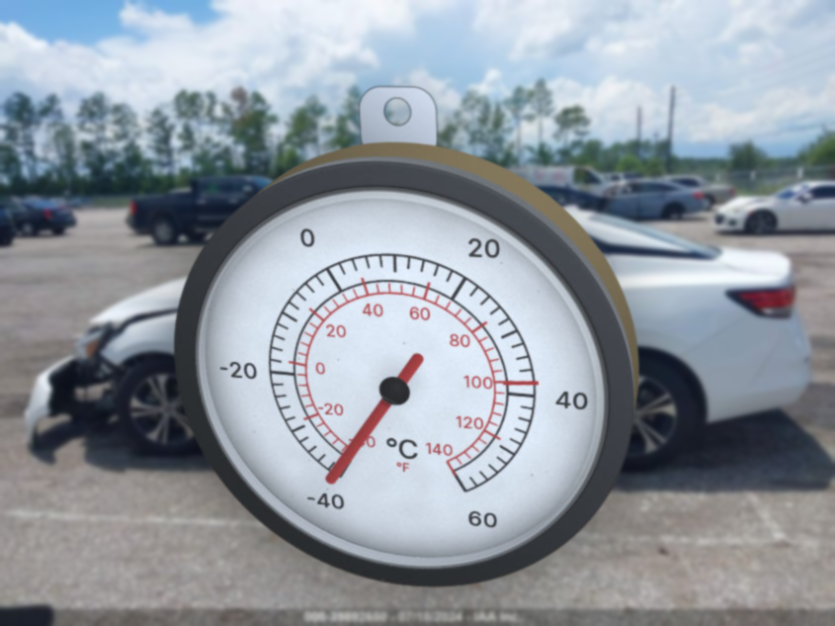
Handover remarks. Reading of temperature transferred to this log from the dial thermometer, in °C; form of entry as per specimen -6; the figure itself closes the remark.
-39
